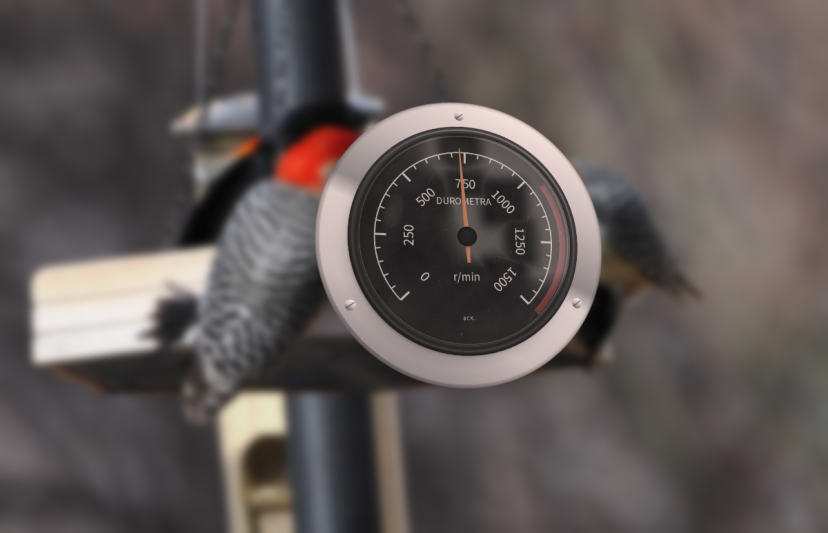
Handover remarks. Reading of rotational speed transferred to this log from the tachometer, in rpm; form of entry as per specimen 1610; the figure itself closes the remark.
725
